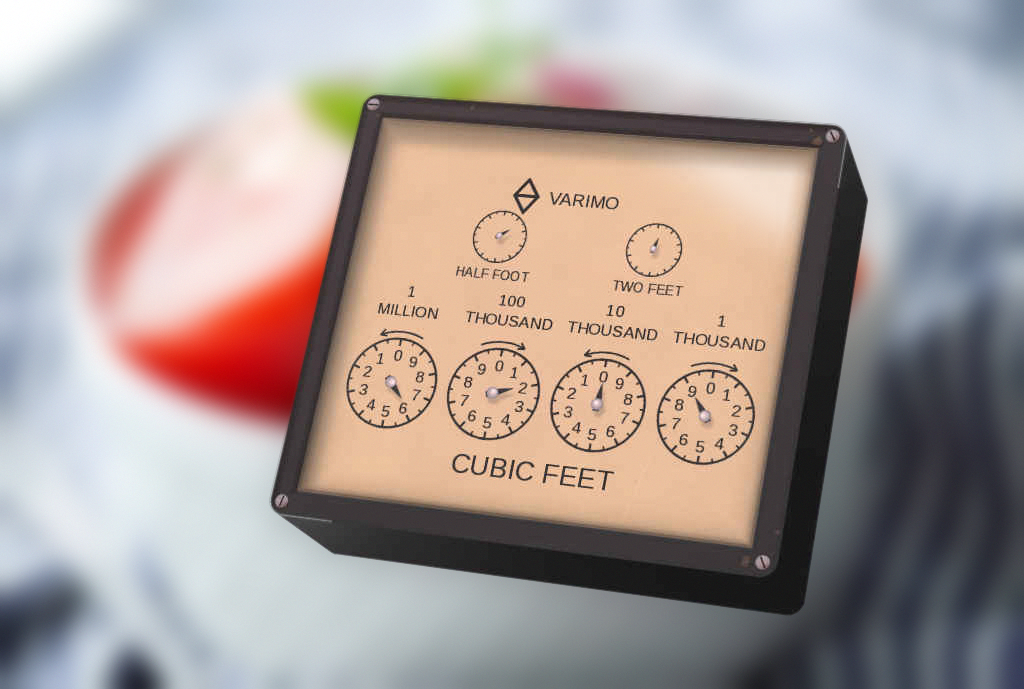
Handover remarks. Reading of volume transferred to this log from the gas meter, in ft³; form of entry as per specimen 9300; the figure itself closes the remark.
619900
